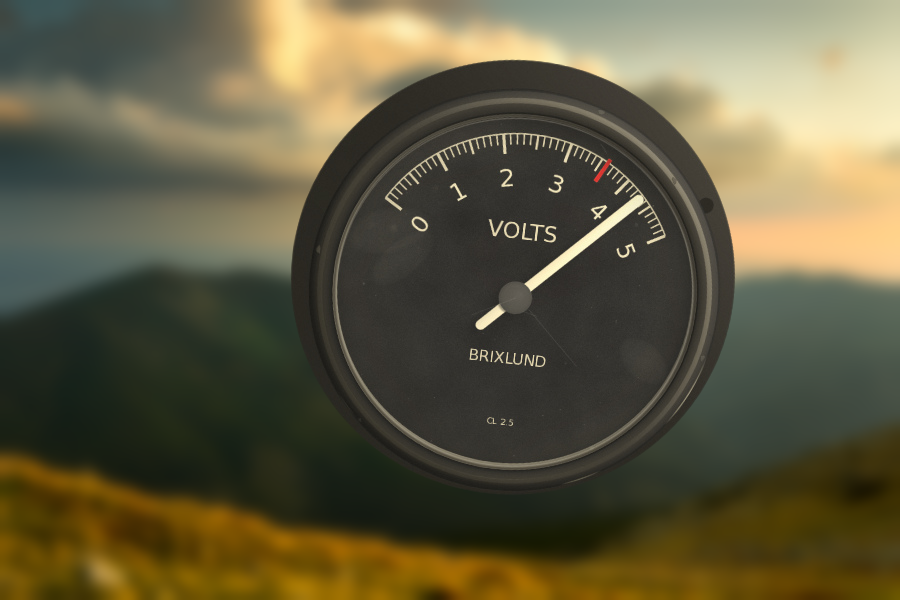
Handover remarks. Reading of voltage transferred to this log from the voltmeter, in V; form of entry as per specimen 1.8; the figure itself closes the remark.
4.3
